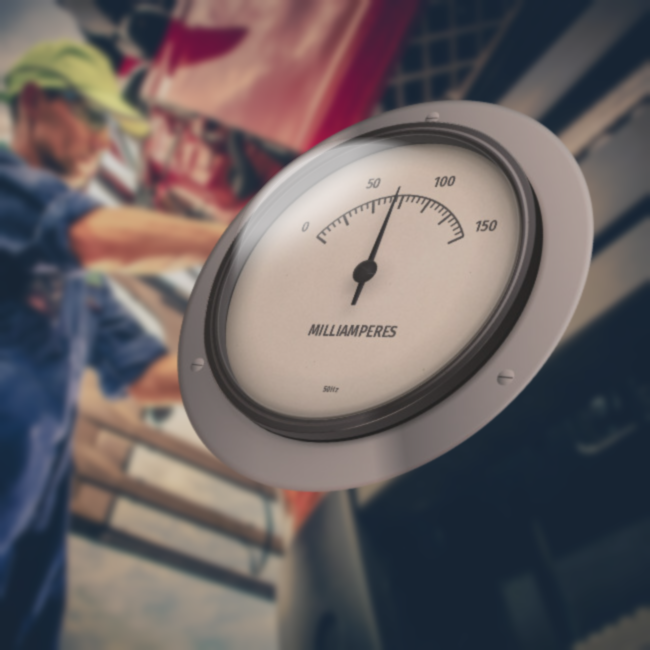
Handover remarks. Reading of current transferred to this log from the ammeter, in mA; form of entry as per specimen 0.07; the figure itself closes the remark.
75
